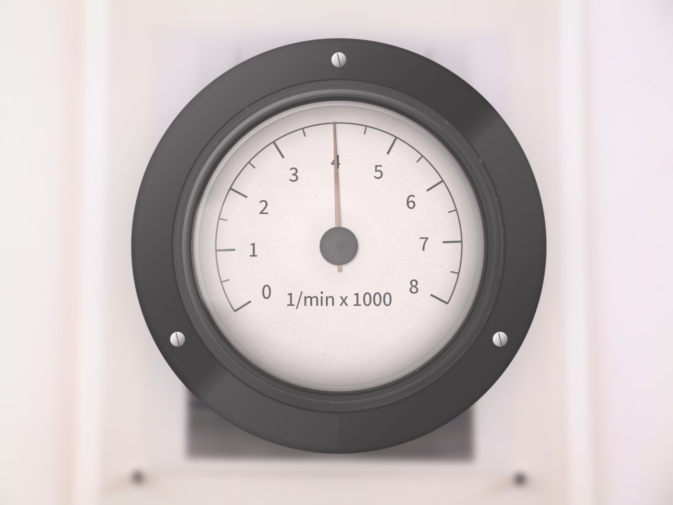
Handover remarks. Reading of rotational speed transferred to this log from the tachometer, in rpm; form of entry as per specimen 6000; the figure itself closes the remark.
4000
